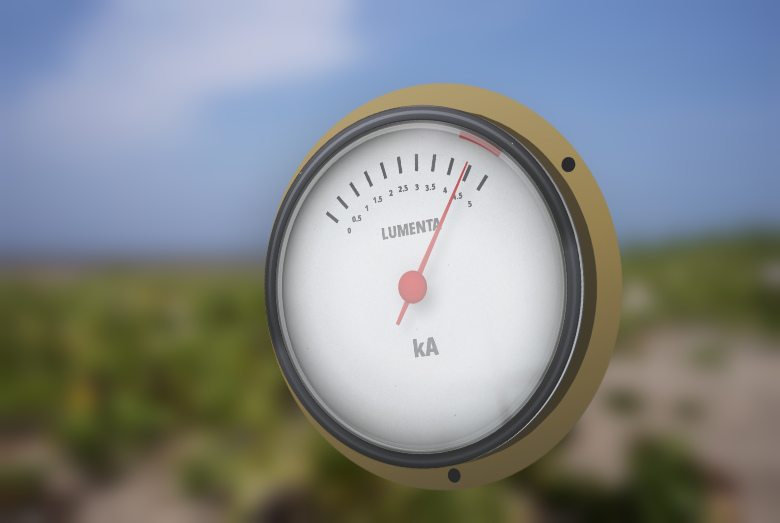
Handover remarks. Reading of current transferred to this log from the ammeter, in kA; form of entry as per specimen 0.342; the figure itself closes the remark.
4.5
